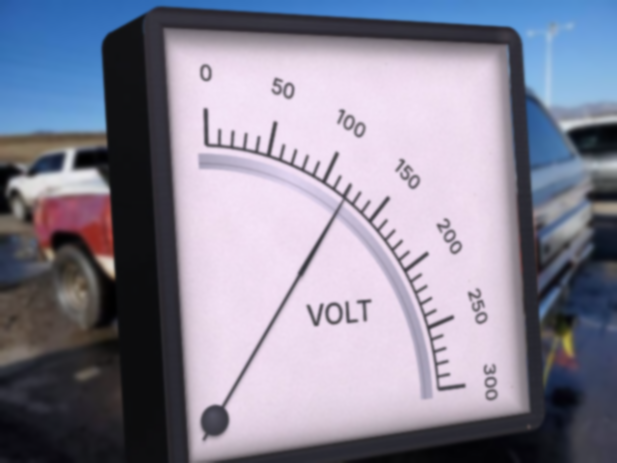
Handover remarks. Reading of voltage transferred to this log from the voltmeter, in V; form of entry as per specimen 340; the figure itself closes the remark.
120
